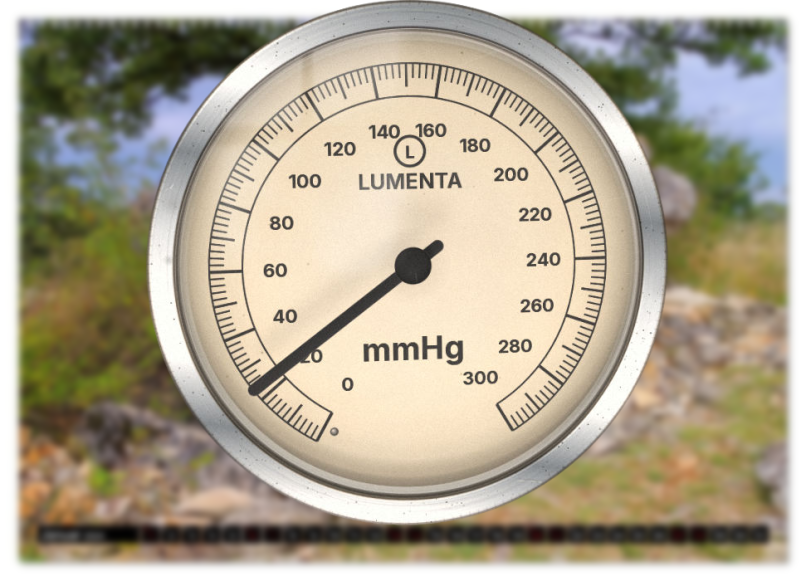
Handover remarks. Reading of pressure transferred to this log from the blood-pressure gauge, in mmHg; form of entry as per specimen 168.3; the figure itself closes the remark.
24
